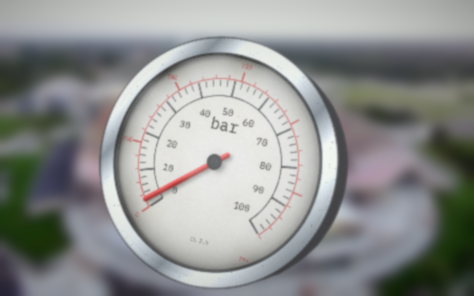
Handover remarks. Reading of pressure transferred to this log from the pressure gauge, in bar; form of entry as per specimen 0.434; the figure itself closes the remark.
2
